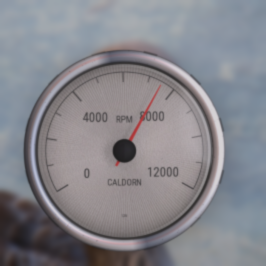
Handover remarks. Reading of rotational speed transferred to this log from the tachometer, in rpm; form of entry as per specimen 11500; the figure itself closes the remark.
7500
